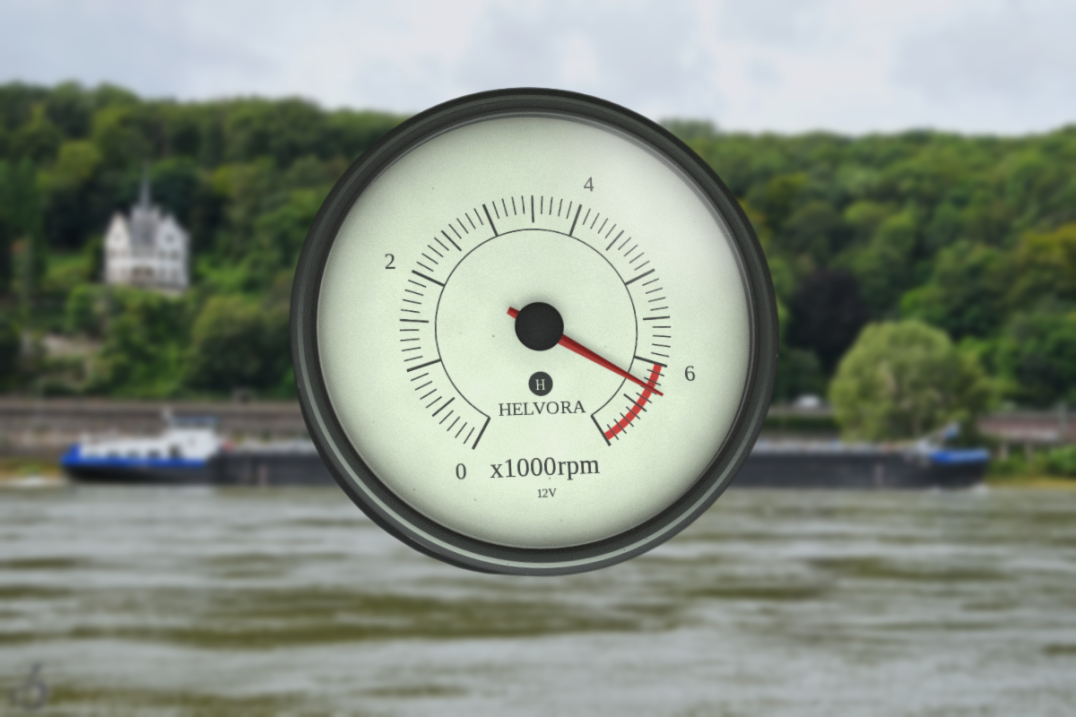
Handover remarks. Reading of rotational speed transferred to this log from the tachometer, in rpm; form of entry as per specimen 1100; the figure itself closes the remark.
6300
